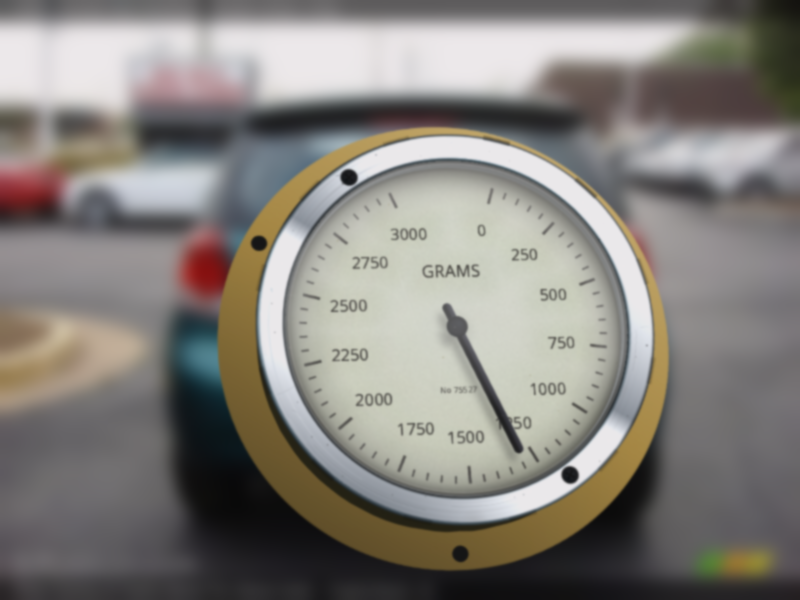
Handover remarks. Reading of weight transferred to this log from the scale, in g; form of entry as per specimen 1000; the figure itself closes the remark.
1300
